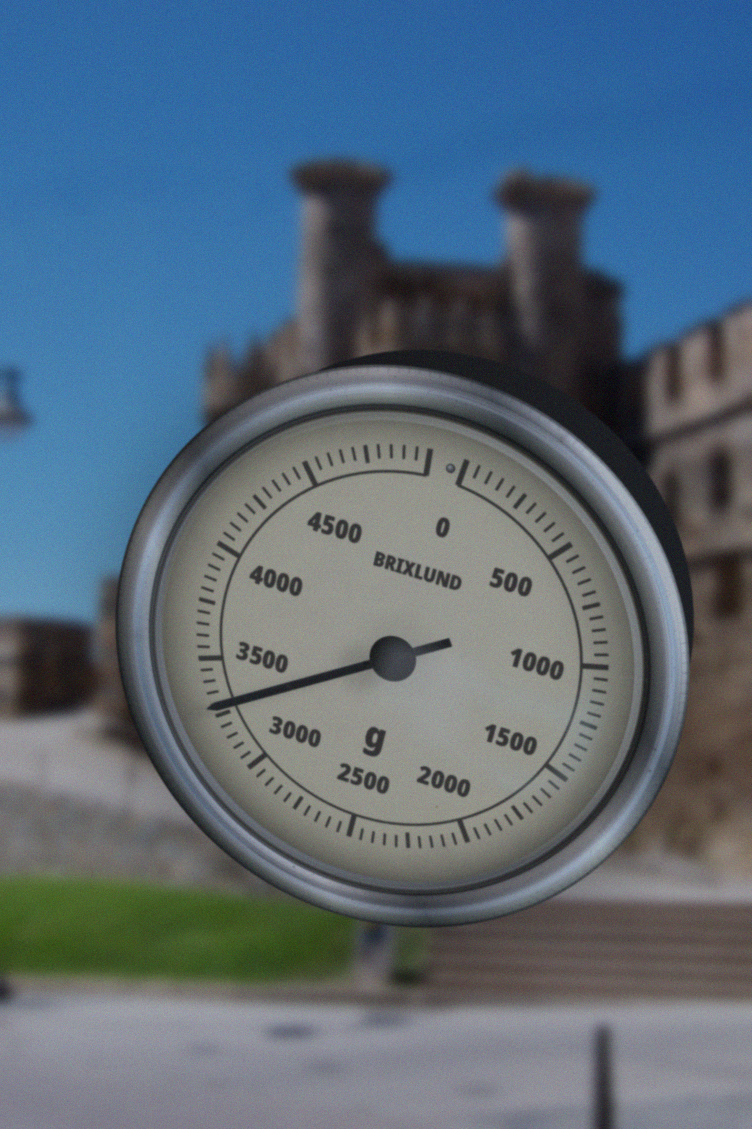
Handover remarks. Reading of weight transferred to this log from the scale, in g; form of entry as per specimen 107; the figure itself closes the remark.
3300
